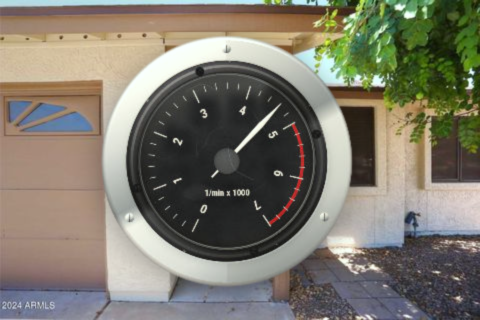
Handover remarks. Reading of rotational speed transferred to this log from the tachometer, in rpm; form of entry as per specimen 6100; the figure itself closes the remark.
4600
